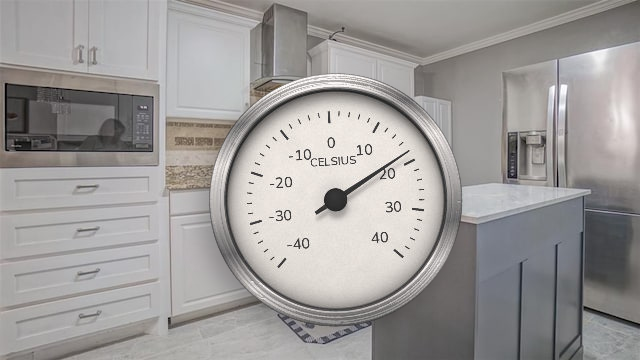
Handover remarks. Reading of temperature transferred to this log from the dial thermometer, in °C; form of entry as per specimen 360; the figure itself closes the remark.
18
